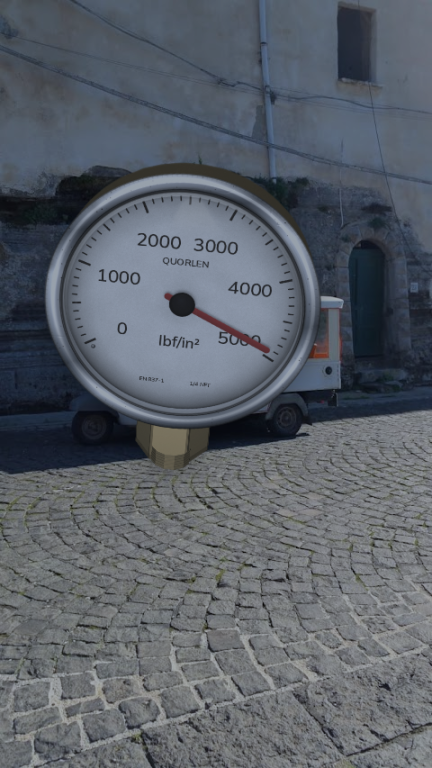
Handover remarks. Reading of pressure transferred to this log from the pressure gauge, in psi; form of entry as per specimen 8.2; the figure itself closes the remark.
4900
